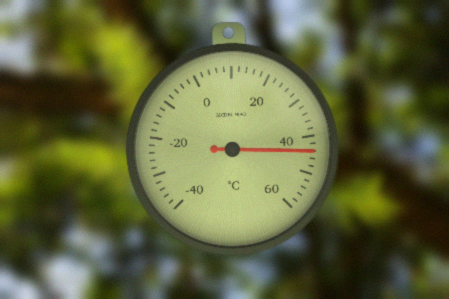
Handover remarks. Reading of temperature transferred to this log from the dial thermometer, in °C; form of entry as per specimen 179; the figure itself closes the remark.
44
